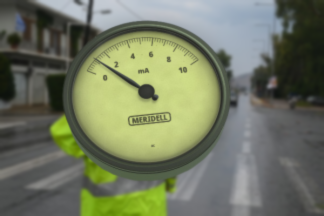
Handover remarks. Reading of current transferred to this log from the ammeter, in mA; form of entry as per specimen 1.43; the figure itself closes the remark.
1
